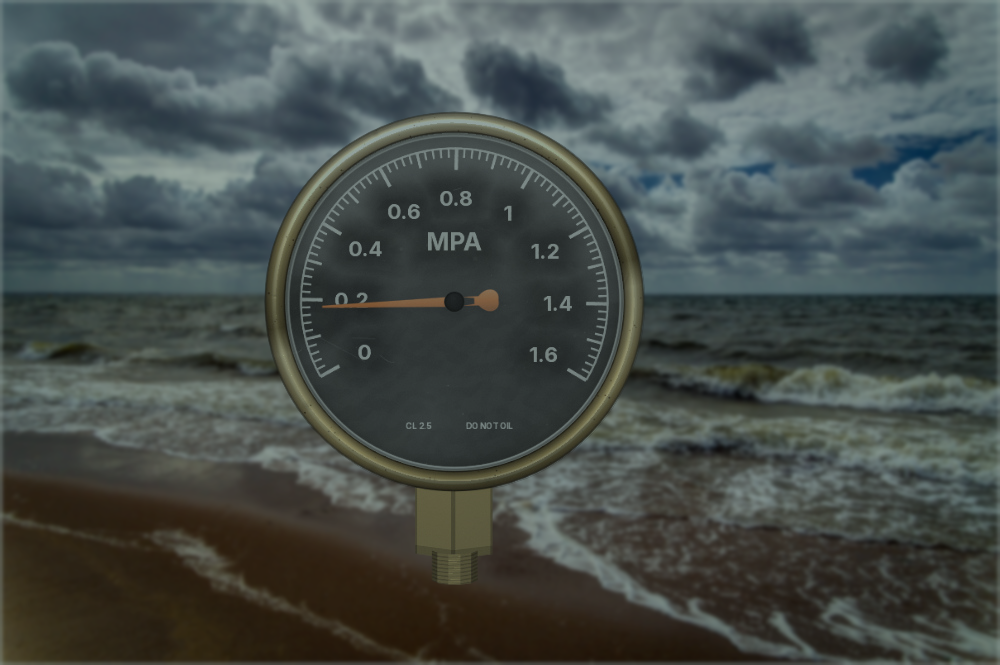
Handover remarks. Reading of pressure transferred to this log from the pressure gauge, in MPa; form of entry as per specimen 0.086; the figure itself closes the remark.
0.18
